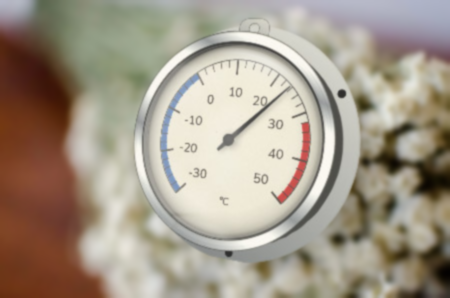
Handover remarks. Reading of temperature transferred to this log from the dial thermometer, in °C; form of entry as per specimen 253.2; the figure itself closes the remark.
24
